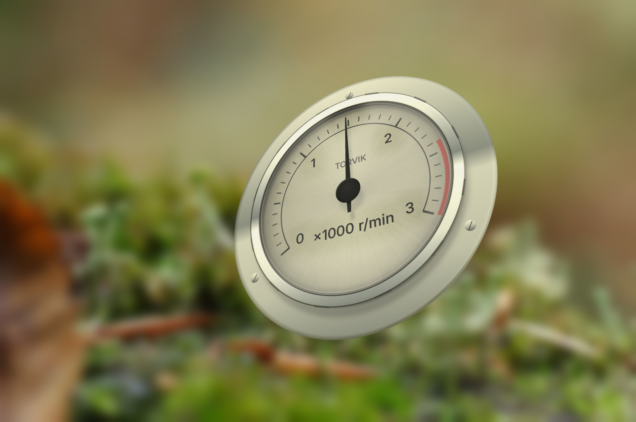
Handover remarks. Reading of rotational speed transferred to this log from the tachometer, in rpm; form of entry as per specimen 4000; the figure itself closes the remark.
1500
